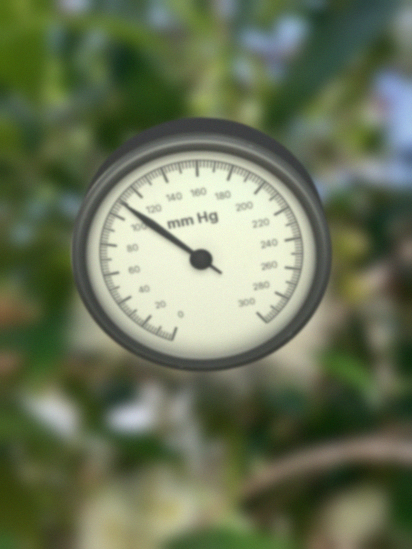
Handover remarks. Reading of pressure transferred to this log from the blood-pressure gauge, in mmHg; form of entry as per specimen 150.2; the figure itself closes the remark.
110
